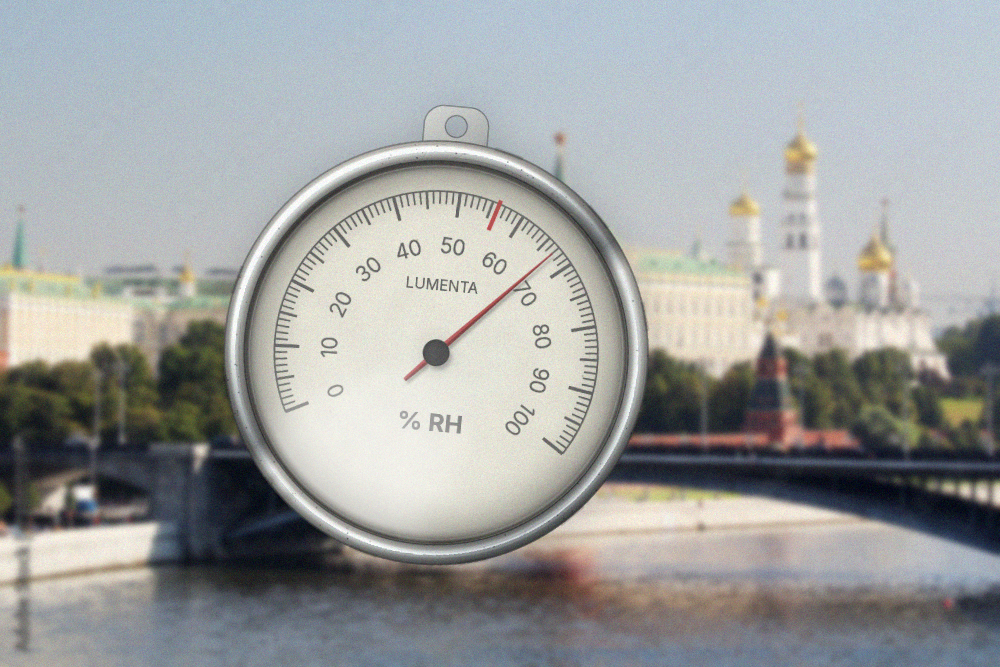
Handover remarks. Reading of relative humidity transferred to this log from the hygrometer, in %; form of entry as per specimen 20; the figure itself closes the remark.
67
